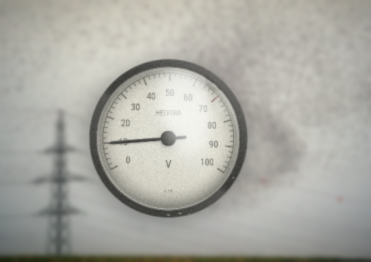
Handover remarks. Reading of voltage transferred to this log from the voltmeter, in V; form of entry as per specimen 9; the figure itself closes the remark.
10
